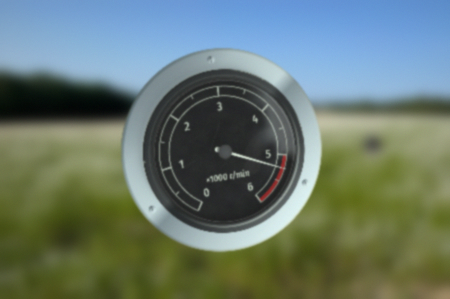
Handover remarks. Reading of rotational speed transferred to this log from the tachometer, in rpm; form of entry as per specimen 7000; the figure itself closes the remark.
5250
